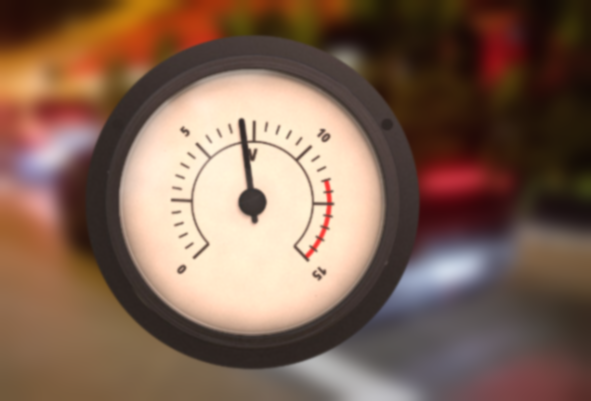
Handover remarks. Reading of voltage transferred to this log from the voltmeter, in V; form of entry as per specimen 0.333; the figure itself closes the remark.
7
